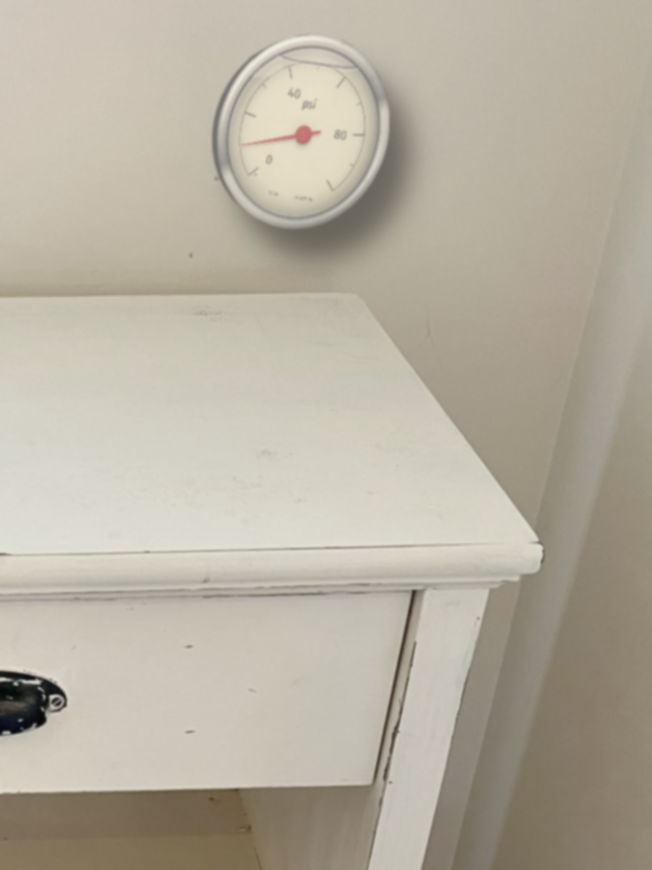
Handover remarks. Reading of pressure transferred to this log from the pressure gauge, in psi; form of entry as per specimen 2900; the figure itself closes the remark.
10
